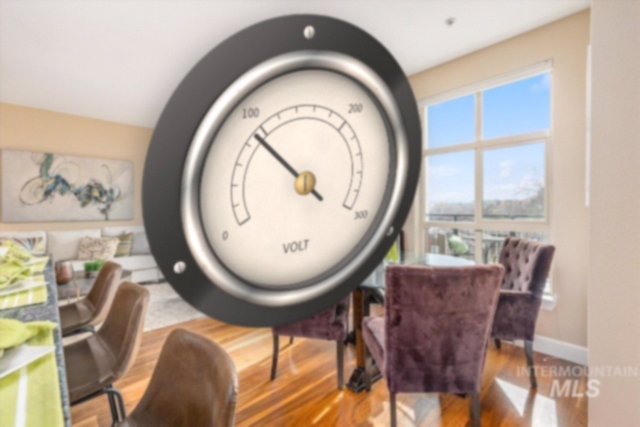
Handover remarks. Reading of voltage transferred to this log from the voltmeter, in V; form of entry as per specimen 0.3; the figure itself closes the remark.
90
